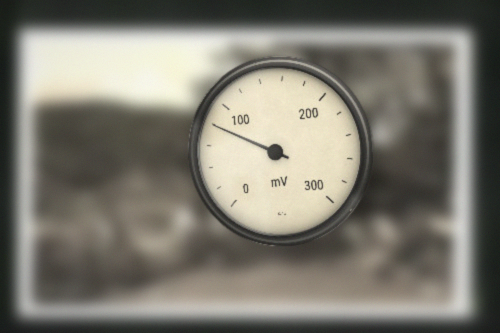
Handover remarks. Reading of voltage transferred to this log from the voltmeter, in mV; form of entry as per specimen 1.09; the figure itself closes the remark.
80
